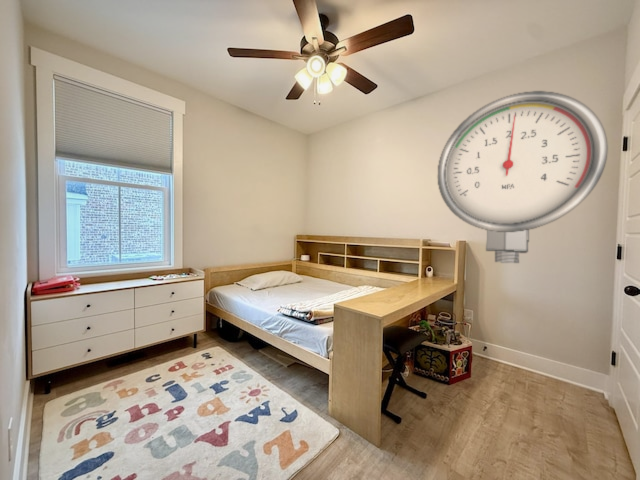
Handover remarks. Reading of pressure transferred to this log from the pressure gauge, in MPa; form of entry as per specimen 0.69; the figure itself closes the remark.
2.1
